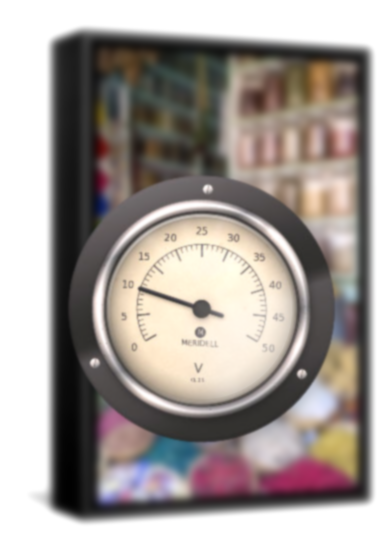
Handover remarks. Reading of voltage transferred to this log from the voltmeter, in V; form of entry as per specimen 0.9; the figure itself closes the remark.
10
